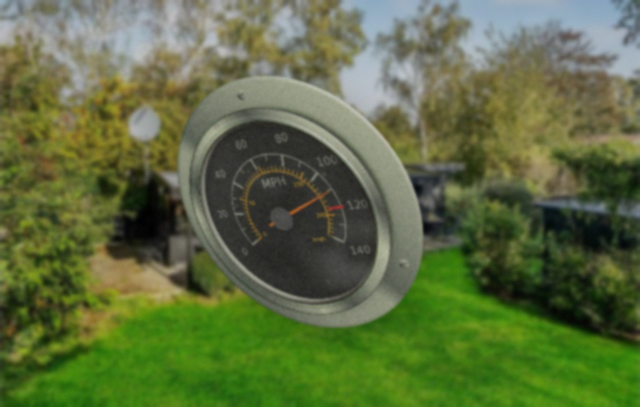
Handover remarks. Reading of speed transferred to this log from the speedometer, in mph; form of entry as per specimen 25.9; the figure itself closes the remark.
110
